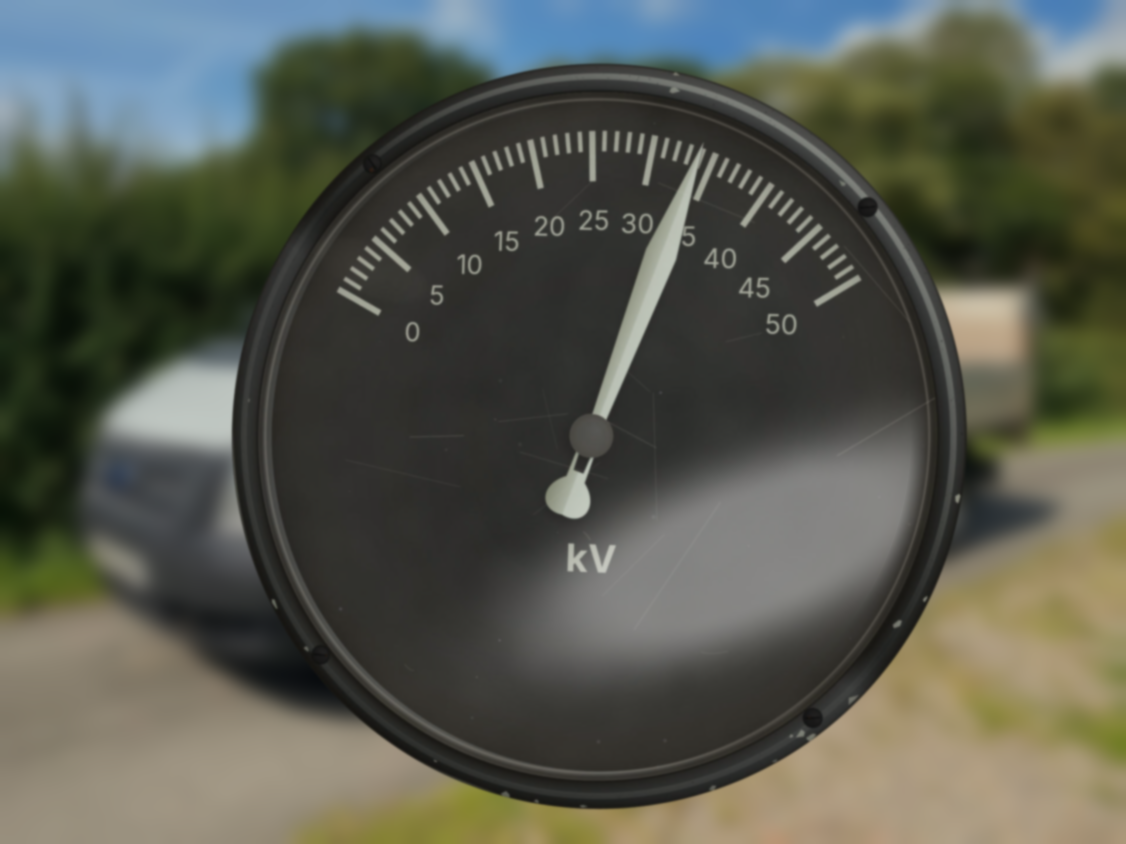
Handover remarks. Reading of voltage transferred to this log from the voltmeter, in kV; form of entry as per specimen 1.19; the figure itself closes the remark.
34
